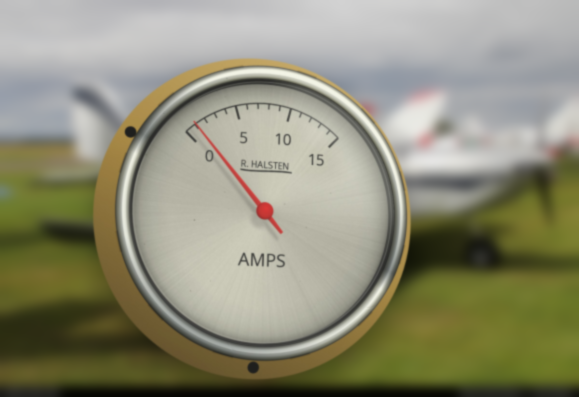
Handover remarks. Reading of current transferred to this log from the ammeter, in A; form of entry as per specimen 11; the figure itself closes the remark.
1
